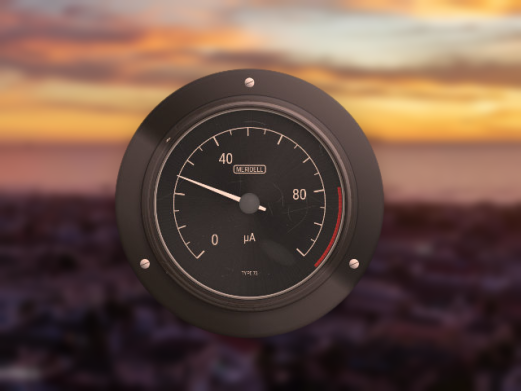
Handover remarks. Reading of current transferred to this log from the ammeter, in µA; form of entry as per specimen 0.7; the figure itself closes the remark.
25
